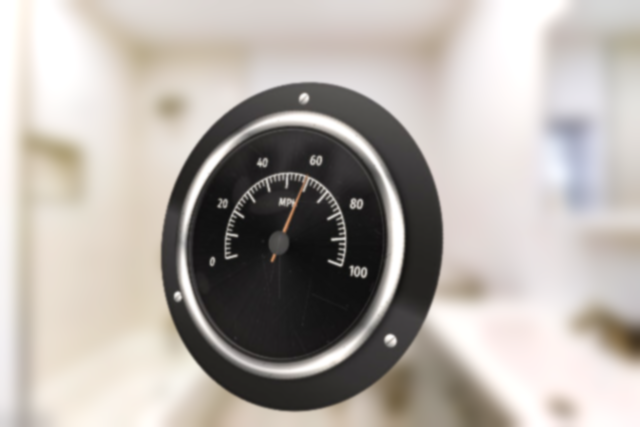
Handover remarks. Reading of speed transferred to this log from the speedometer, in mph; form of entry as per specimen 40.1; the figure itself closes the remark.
60
